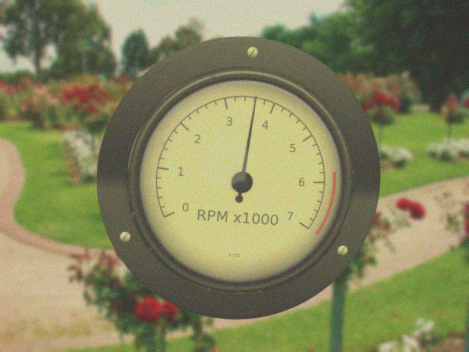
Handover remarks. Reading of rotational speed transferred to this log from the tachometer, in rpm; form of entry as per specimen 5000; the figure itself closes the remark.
3600
